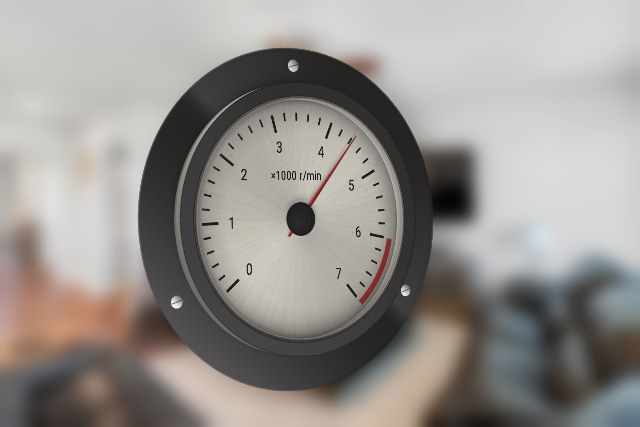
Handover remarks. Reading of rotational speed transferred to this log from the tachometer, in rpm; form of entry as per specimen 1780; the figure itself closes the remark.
4400
